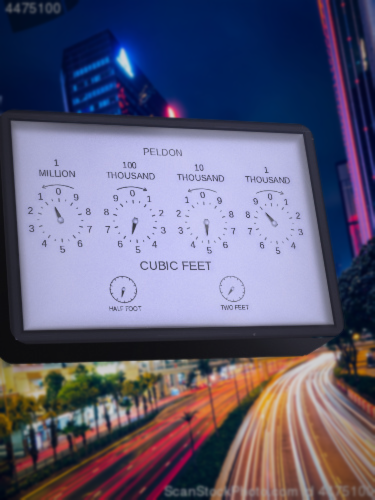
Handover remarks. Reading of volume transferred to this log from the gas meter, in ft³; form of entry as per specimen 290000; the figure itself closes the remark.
54900
